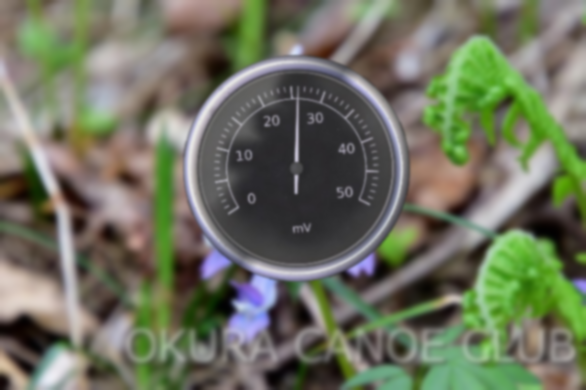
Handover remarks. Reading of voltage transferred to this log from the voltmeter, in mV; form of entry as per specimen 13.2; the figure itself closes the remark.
26
